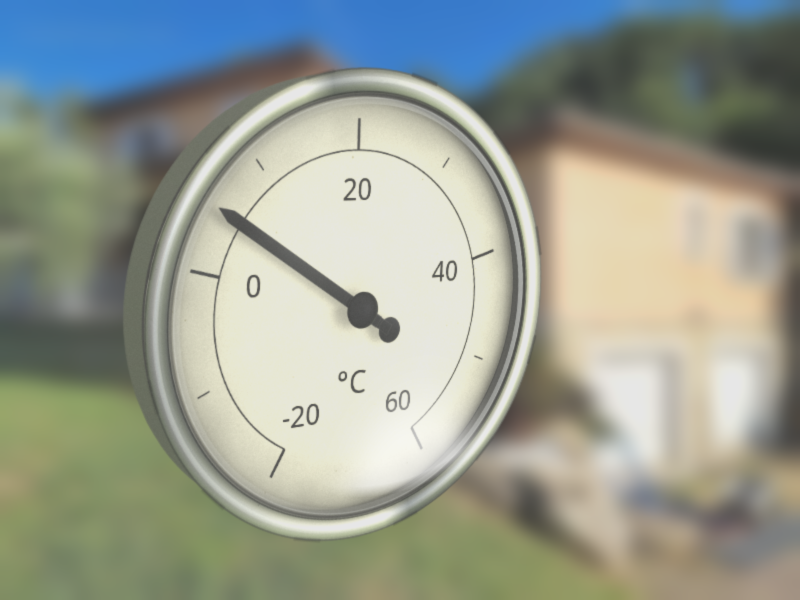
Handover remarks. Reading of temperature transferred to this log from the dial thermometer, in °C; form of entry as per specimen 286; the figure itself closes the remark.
5
